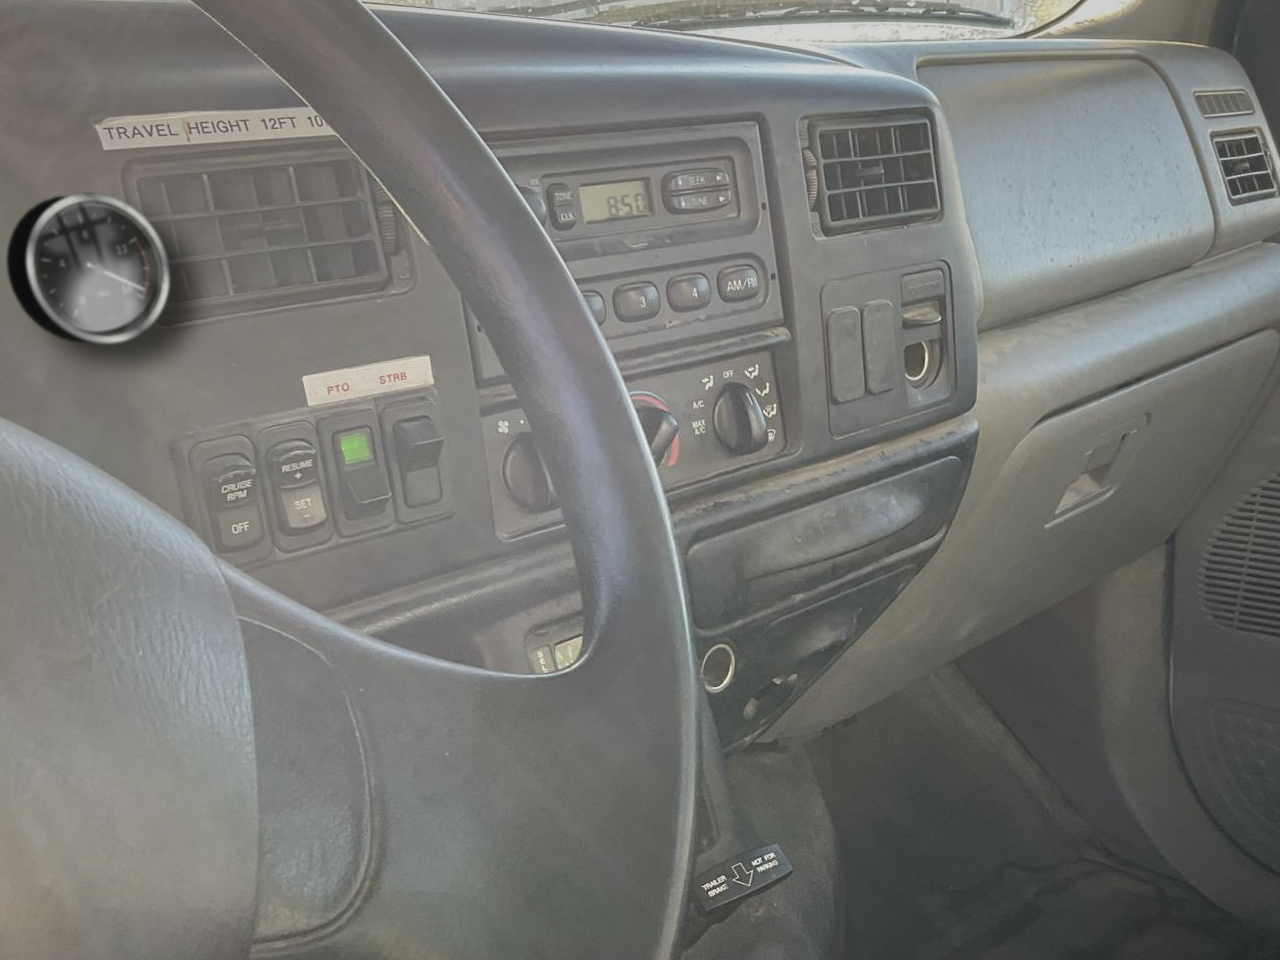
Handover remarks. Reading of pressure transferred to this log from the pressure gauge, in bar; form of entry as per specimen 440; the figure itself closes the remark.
15.5
